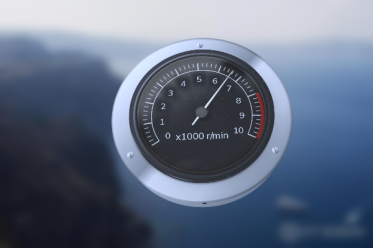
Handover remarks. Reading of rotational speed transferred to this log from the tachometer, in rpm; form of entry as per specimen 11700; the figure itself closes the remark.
6600
